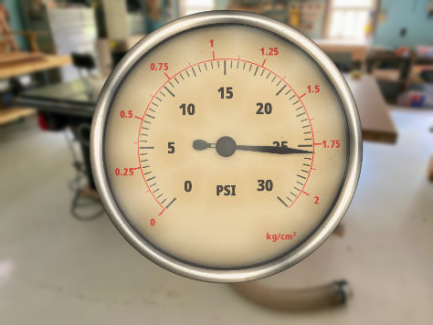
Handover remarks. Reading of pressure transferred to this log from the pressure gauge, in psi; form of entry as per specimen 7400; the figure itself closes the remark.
25.5
